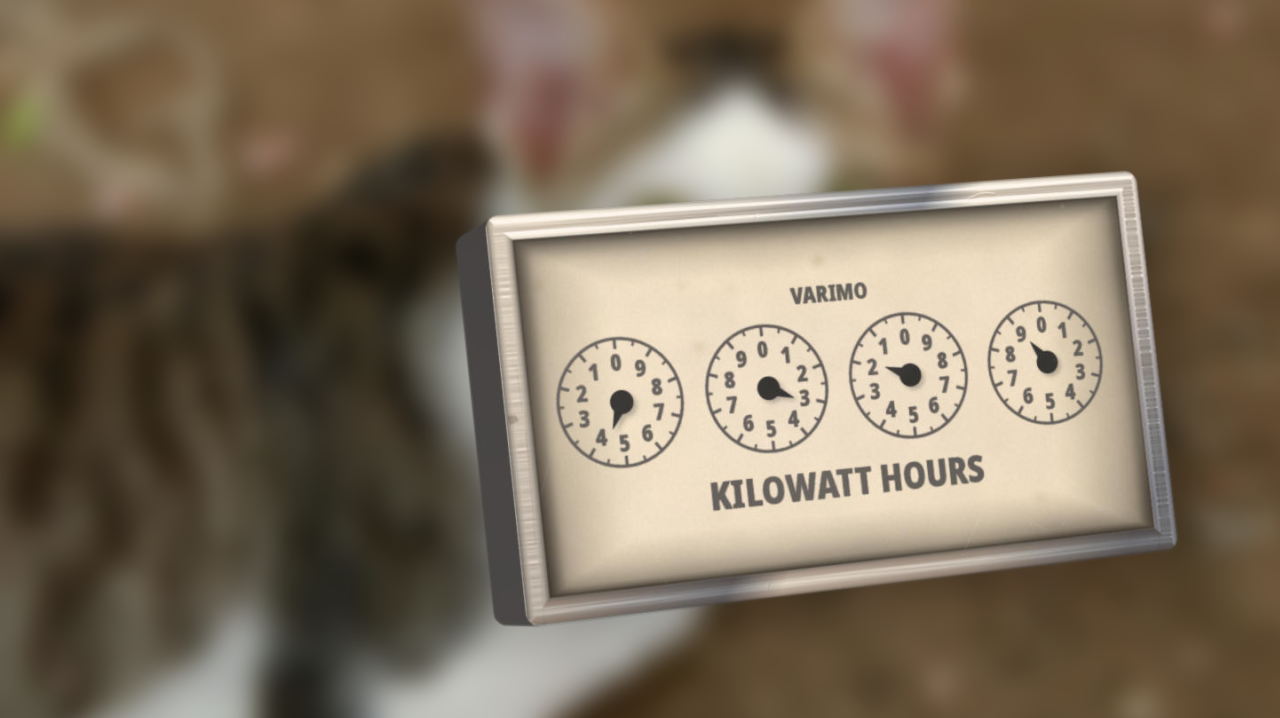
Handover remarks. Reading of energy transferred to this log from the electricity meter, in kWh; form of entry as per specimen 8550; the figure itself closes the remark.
4319
